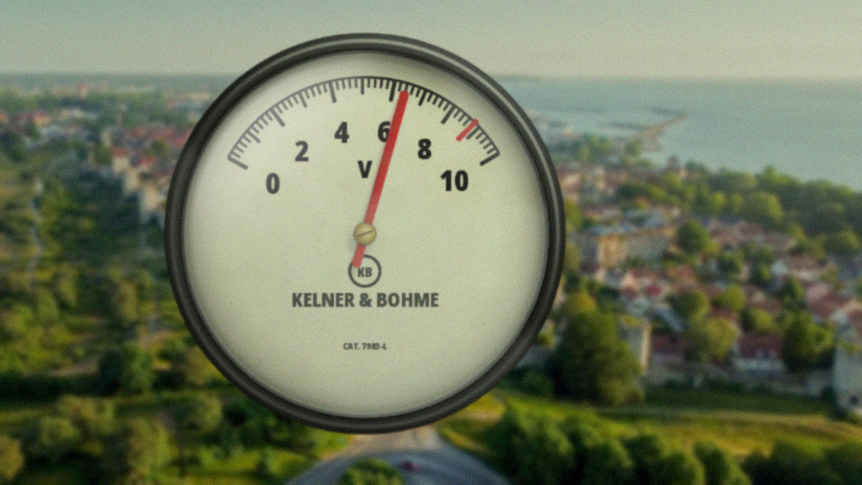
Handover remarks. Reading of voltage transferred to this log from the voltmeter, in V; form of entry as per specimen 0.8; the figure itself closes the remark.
6.4
